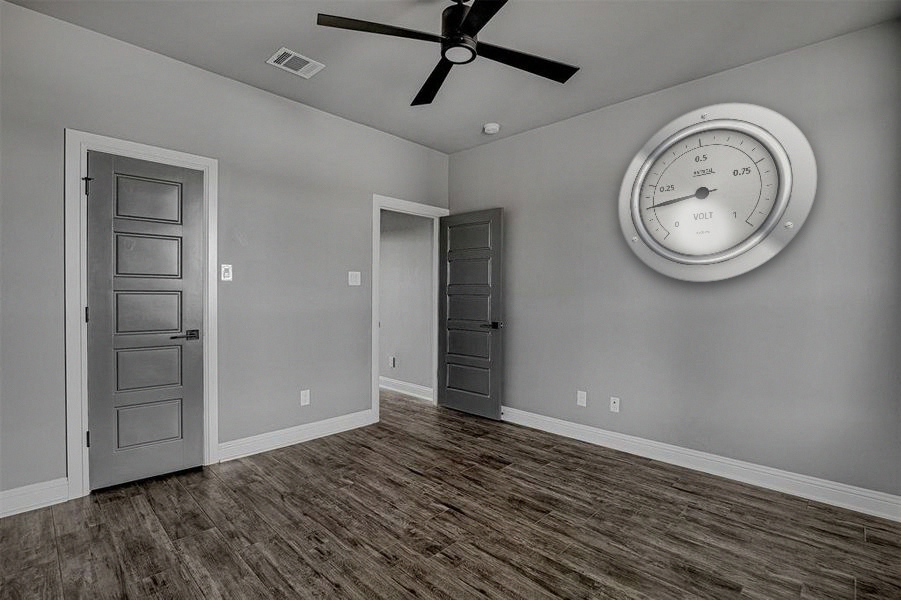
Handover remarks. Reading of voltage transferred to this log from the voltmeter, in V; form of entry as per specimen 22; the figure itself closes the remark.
0.15
